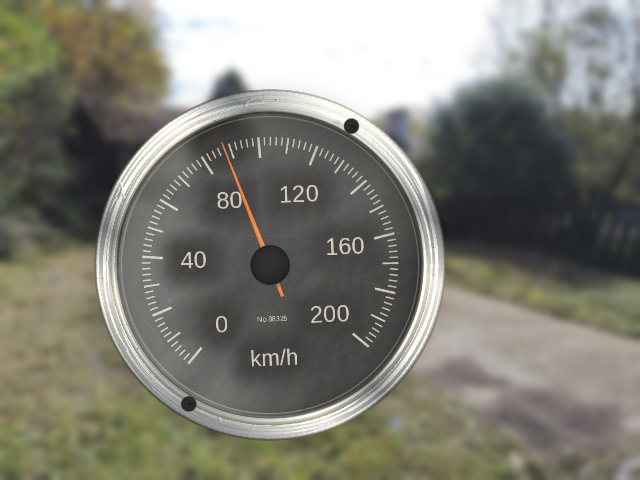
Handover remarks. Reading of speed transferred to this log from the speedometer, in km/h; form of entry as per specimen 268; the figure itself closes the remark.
88
